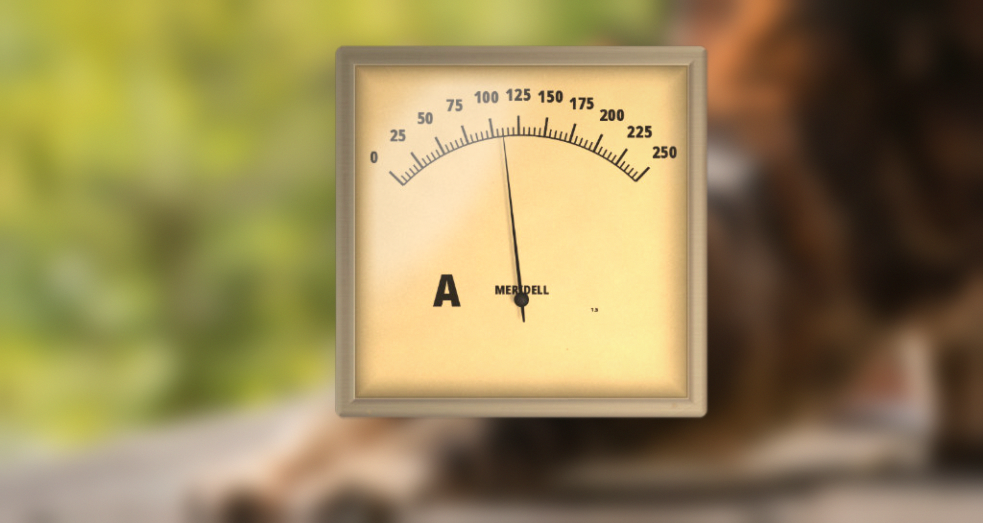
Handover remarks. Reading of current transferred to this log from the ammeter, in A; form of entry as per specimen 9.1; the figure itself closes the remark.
110
